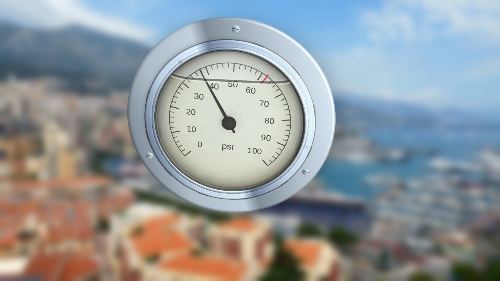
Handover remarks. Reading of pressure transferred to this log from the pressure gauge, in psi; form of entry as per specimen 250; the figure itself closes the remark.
38
